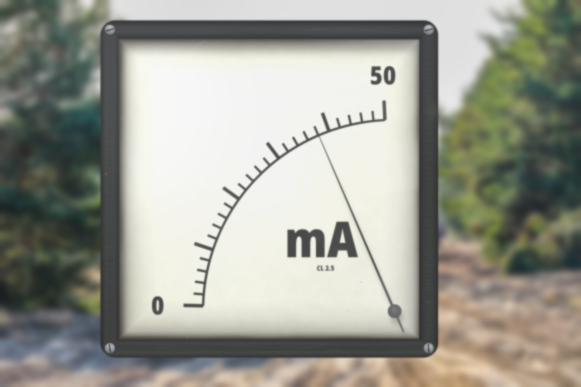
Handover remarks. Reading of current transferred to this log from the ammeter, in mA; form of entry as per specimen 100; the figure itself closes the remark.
38
